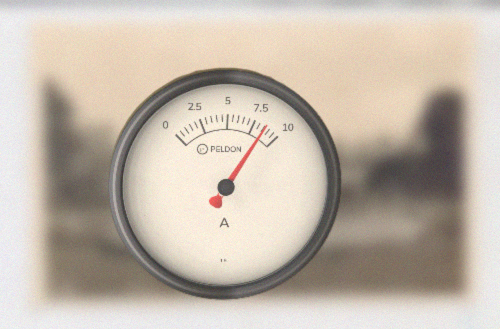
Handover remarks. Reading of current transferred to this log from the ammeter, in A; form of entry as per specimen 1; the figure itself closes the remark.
8.5
